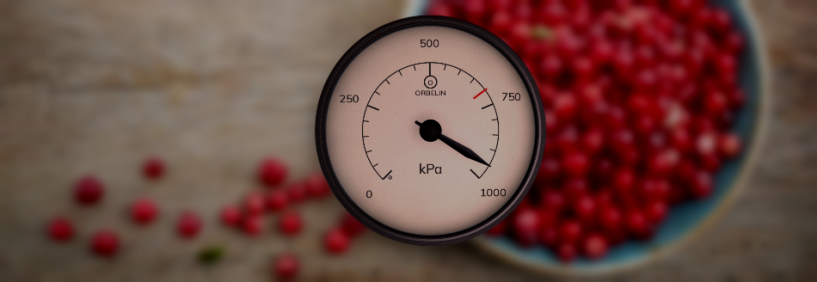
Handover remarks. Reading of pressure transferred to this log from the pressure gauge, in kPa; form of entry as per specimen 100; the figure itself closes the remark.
950
